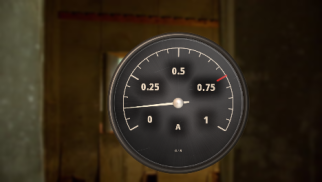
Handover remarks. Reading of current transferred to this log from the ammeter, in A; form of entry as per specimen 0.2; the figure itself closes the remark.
0.1
